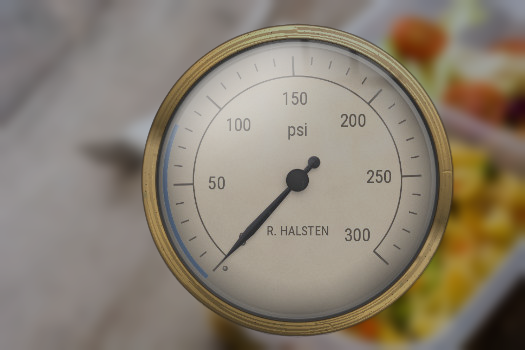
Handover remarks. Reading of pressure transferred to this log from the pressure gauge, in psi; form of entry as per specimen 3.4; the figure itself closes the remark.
0
